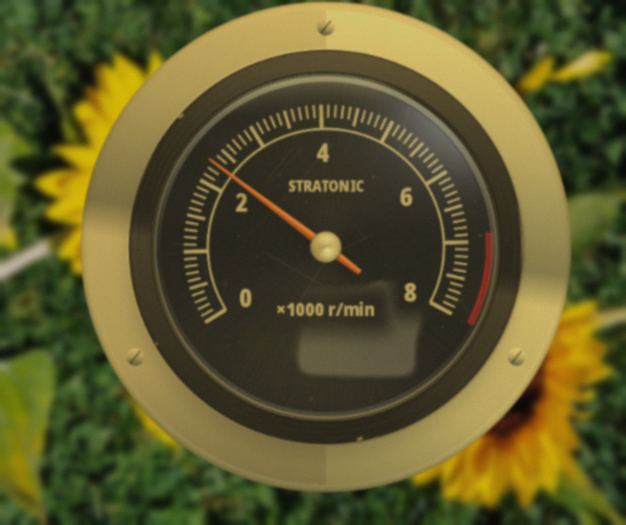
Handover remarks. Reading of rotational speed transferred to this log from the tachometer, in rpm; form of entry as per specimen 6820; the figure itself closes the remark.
2300
